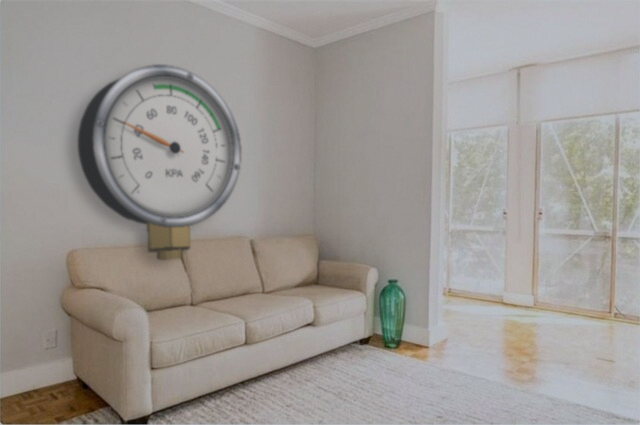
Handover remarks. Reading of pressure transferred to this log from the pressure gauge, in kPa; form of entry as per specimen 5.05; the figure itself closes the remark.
40
